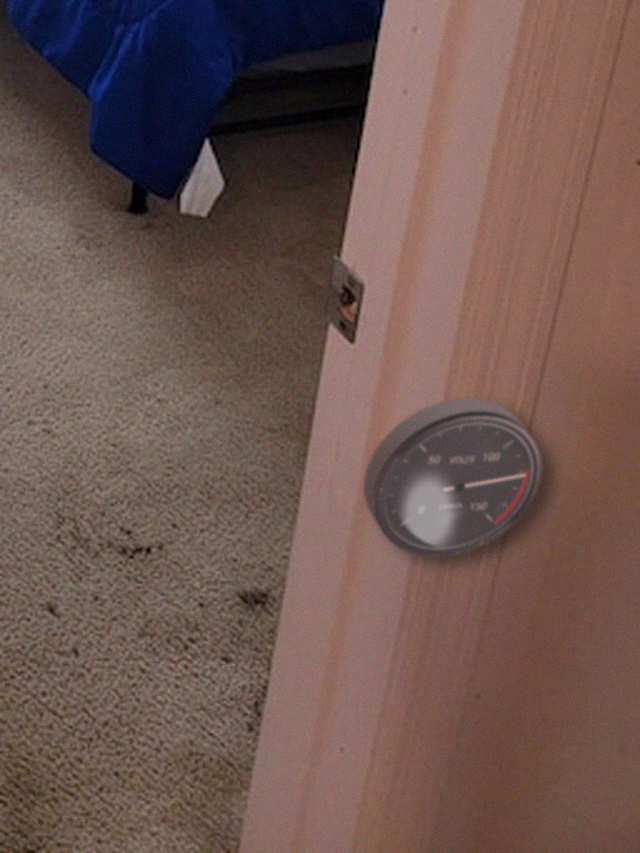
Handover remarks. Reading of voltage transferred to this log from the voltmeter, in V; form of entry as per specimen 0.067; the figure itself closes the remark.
120
